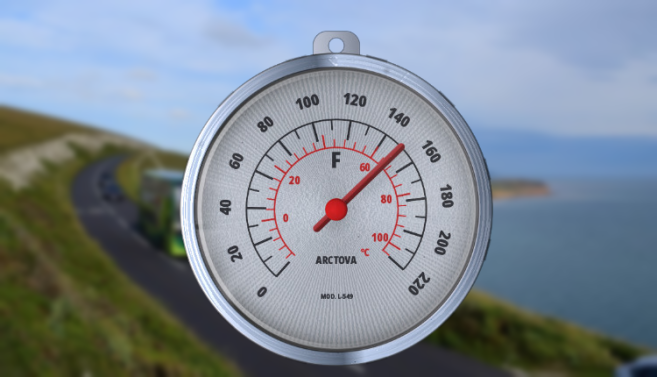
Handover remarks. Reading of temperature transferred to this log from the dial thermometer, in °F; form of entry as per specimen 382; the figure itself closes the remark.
150
